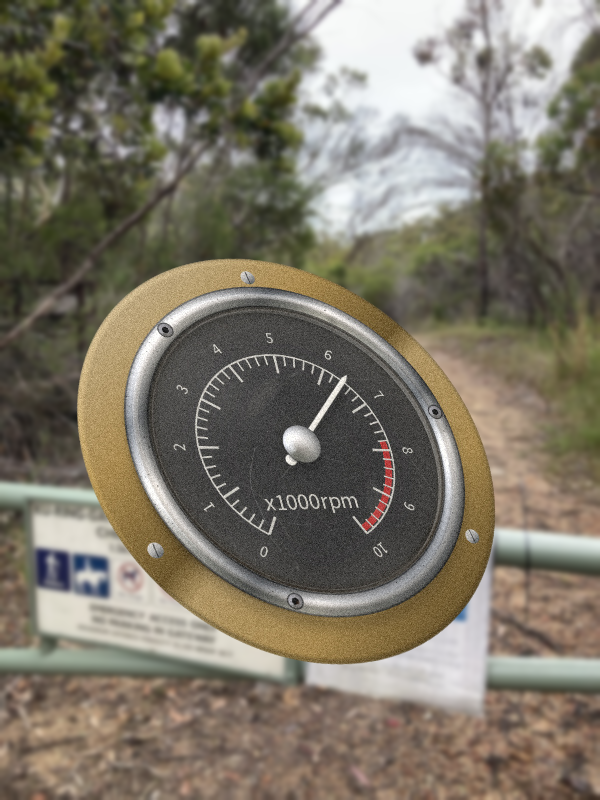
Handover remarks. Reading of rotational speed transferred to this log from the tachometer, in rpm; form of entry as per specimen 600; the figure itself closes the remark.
6400
